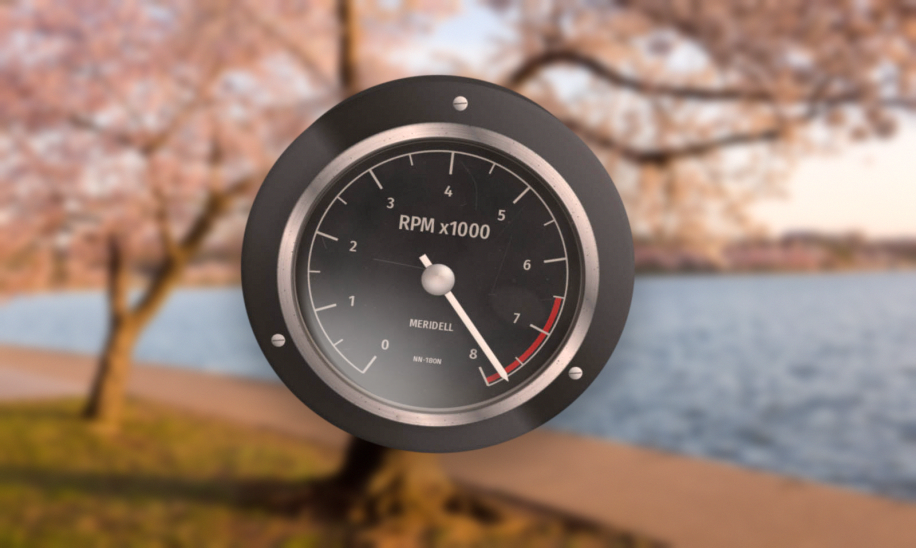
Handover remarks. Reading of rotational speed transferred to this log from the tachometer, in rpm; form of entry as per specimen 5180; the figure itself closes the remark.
7750
